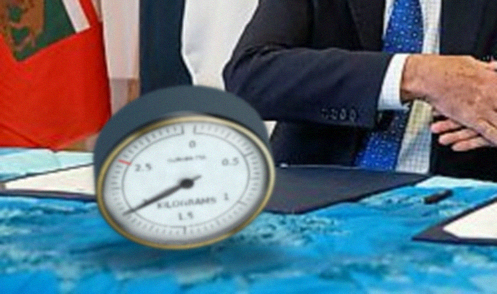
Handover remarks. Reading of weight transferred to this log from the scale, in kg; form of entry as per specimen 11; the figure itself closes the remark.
2
